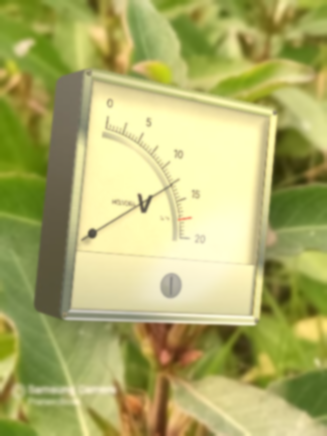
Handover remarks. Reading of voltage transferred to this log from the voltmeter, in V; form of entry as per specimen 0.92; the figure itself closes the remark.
12.5
